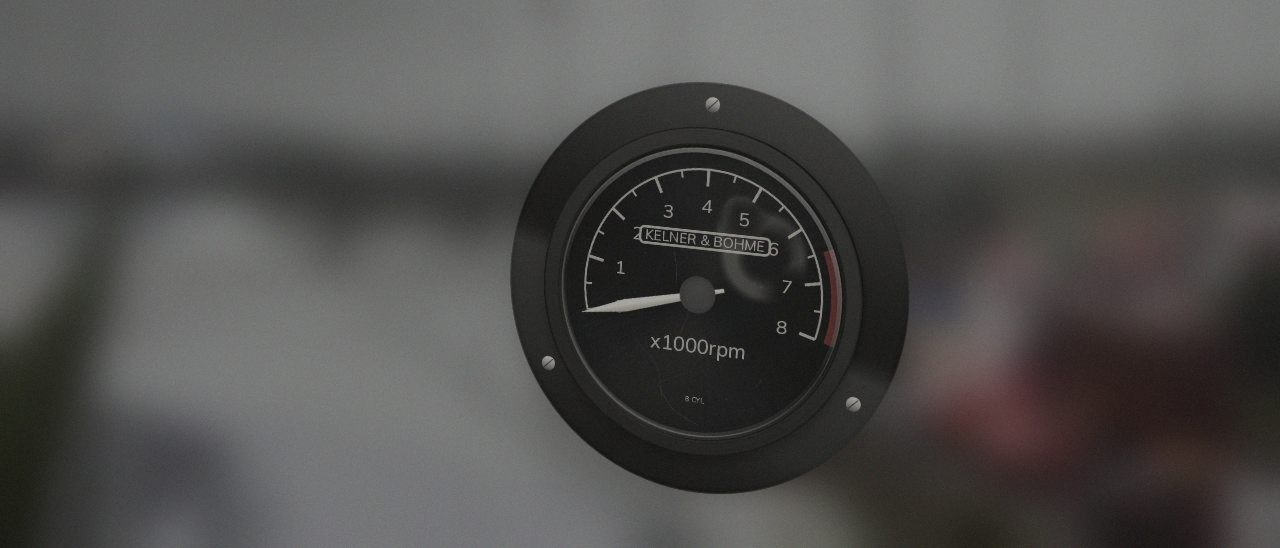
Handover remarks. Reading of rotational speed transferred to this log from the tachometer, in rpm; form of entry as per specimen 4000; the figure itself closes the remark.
0
